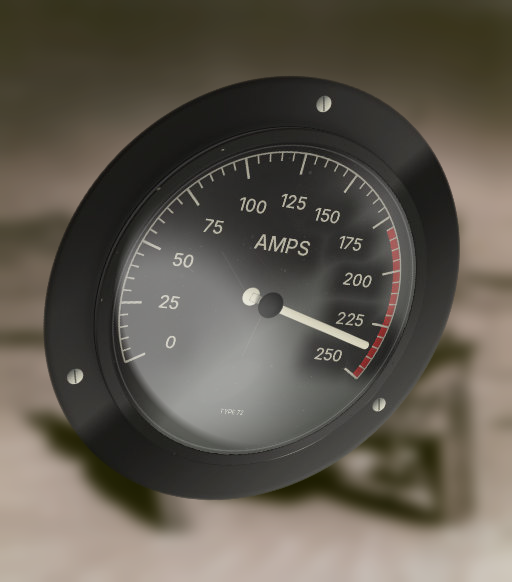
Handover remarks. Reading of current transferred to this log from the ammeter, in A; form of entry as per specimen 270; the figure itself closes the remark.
235
